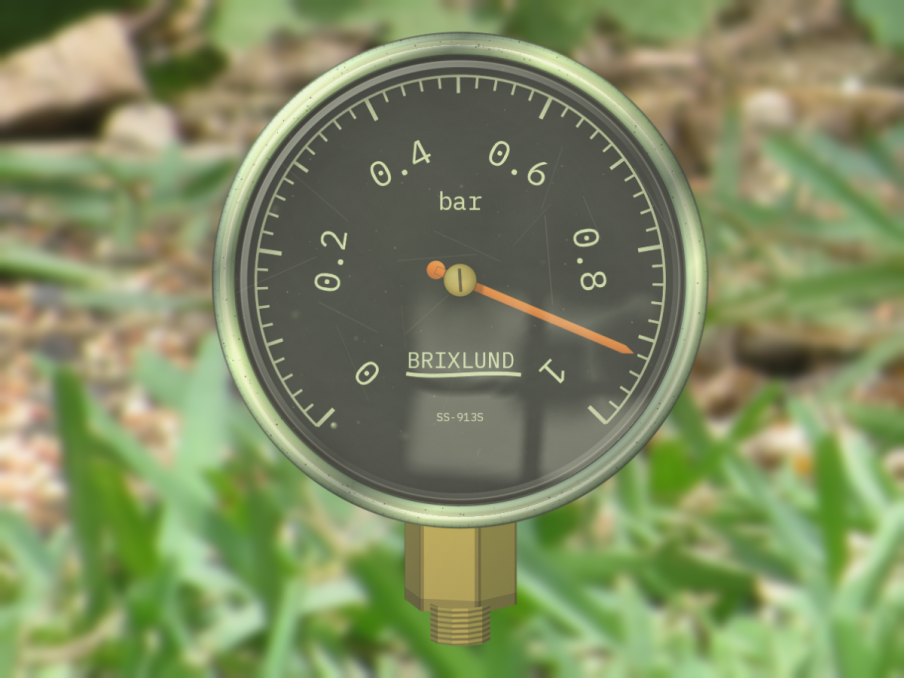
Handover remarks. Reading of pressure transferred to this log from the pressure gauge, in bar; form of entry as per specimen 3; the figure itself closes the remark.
0.92
